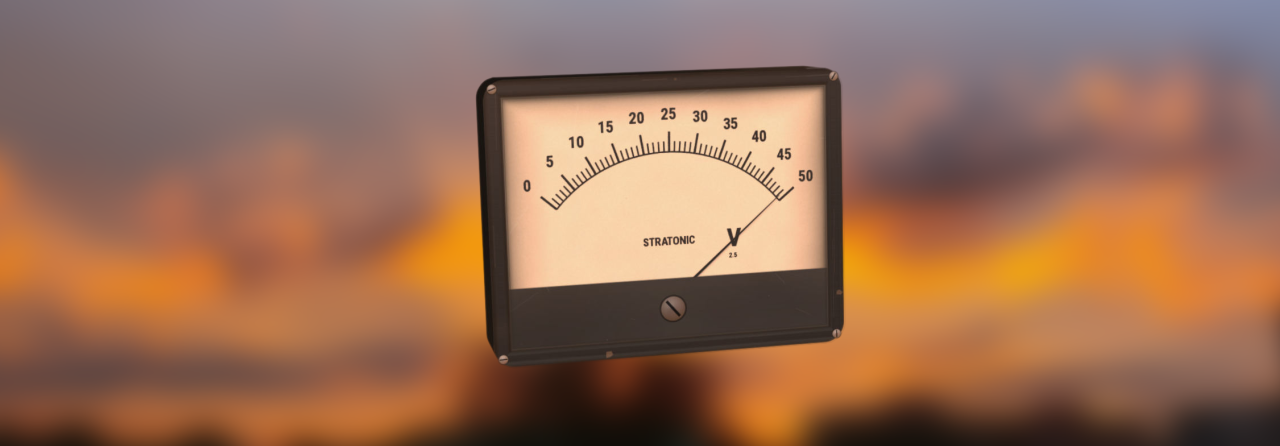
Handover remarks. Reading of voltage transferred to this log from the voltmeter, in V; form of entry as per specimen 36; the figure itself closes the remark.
49
